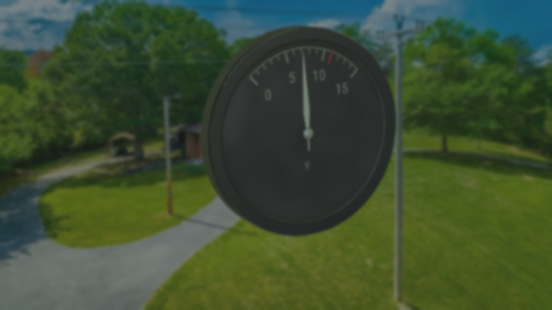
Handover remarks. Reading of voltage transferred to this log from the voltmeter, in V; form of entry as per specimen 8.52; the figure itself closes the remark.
7
